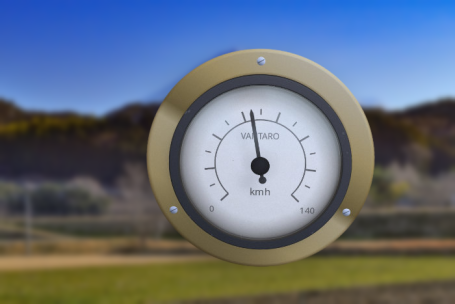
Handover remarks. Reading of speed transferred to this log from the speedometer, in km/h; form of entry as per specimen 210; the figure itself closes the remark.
65
